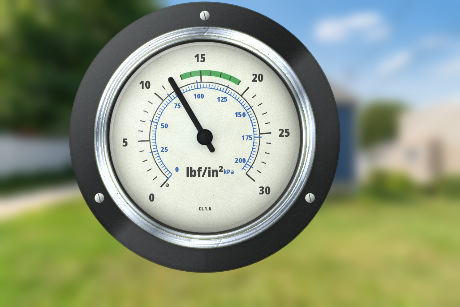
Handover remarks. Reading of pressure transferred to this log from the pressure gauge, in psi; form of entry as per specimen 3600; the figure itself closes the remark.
12
